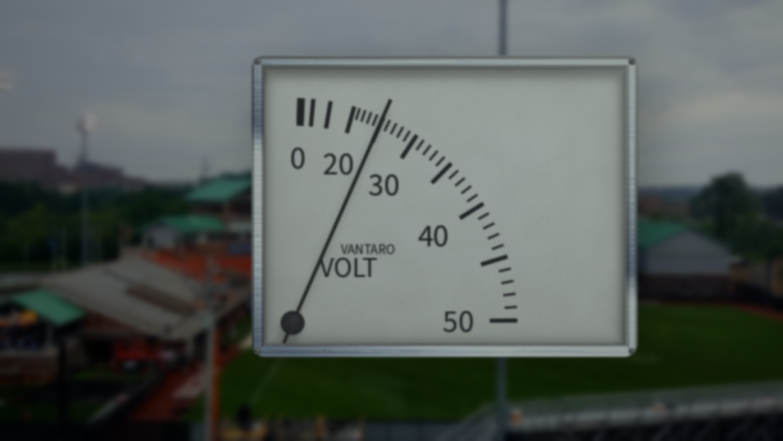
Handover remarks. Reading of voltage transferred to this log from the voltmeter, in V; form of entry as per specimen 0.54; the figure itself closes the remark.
25
